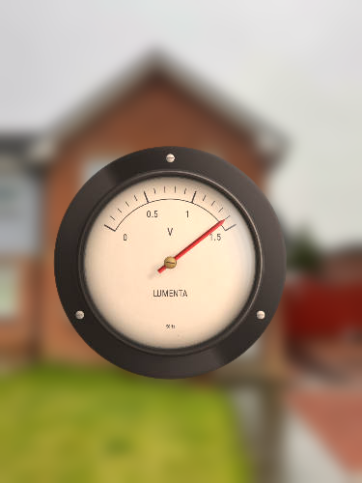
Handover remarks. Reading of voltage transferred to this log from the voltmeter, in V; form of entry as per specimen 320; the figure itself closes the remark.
1.4
